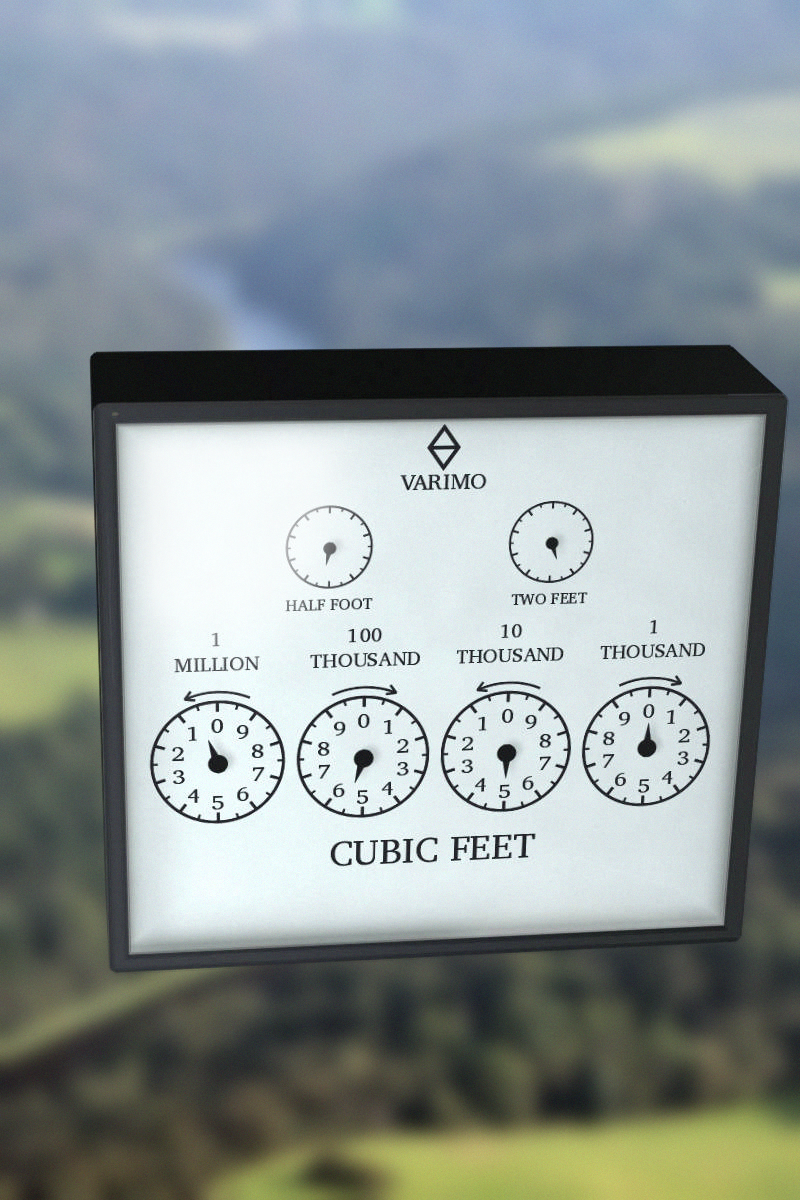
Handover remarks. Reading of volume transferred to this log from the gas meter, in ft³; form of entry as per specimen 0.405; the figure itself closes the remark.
55000
